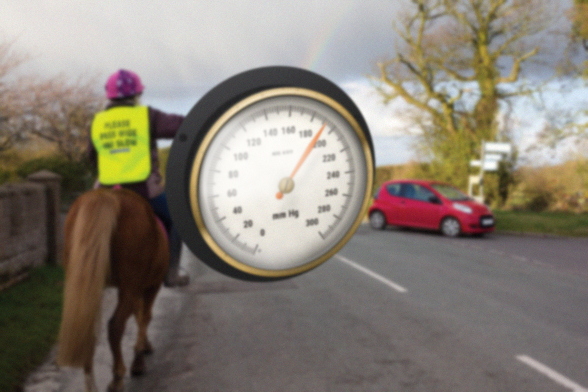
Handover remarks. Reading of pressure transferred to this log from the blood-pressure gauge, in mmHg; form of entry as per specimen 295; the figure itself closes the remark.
190
